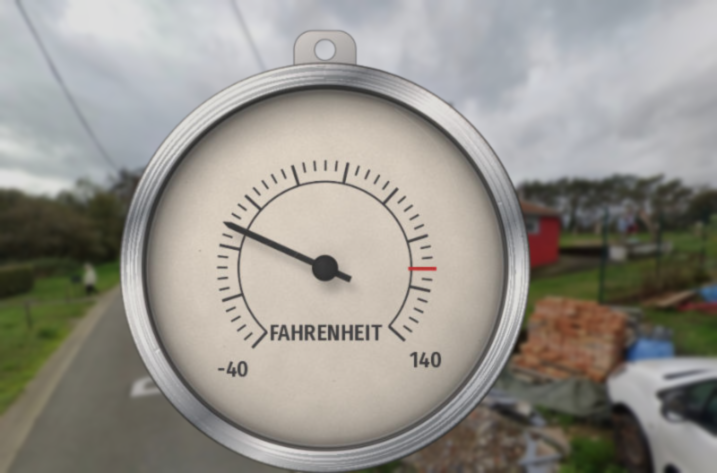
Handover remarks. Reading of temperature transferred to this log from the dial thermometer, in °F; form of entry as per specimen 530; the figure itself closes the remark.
8
